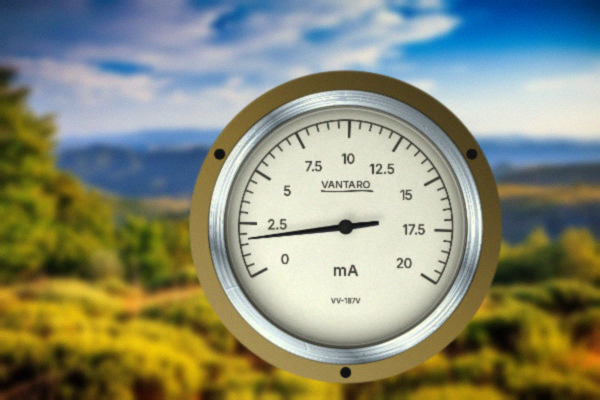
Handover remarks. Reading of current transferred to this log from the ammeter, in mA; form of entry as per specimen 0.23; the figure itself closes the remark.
1.75
